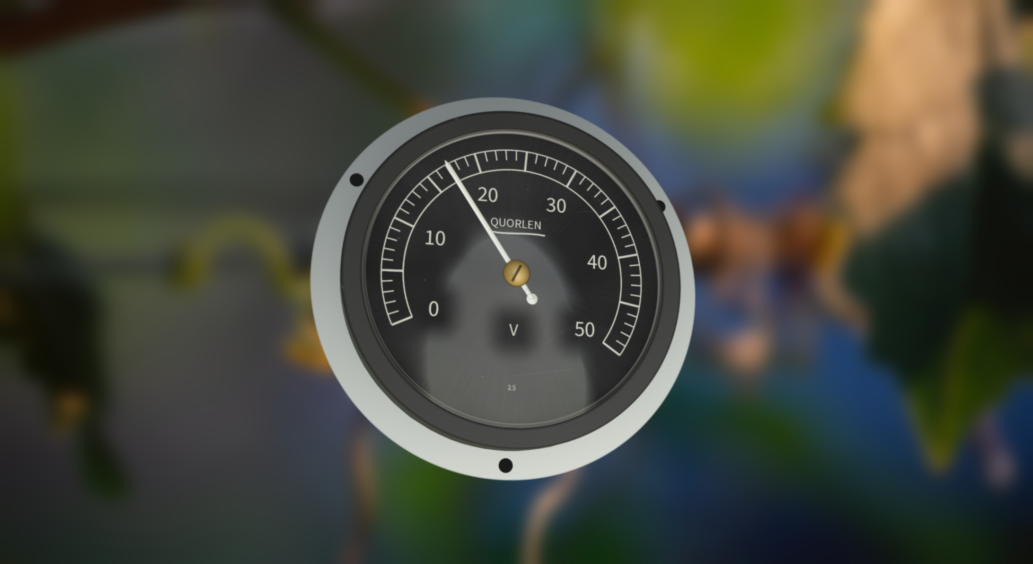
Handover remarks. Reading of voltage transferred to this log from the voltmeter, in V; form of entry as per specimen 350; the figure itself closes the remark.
17
